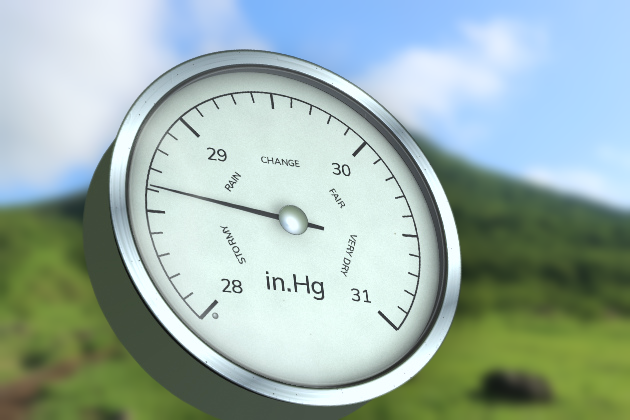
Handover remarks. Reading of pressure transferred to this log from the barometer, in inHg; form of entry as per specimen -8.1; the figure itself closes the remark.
28.6
